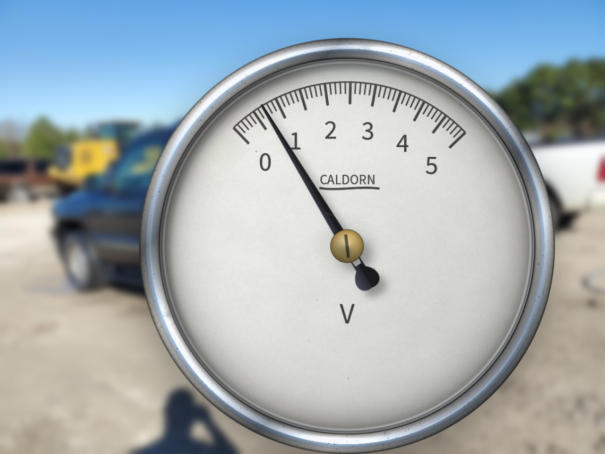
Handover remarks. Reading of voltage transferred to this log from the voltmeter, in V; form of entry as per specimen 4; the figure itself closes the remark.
0.7
